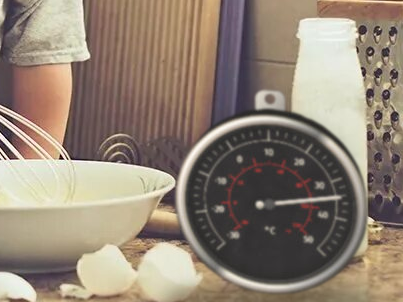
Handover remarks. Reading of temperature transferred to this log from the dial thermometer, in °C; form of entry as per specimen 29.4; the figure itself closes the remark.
34
